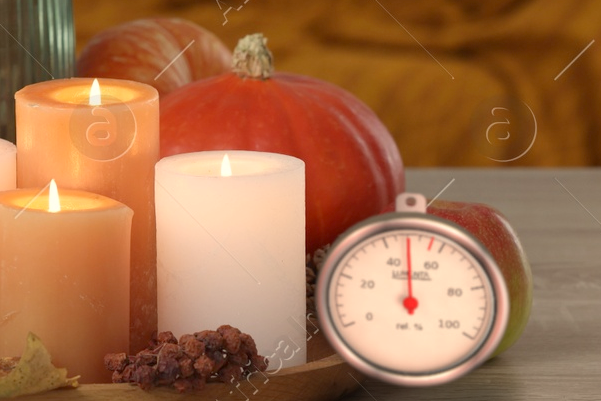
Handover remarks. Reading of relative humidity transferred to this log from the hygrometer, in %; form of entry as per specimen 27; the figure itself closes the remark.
48
